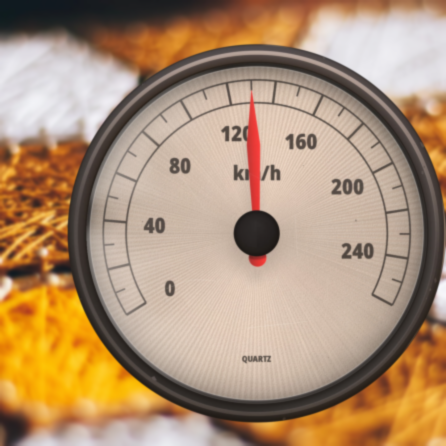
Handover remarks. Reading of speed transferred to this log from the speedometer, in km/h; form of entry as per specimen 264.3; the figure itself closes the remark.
130
